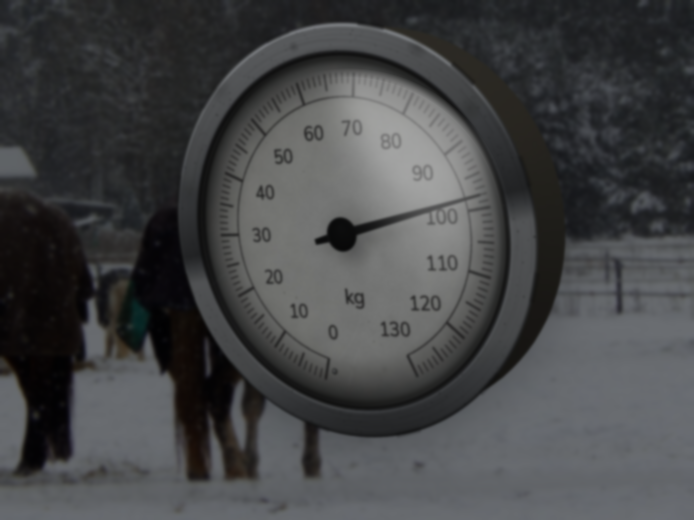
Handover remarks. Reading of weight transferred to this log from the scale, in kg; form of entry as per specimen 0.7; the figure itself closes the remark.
98
